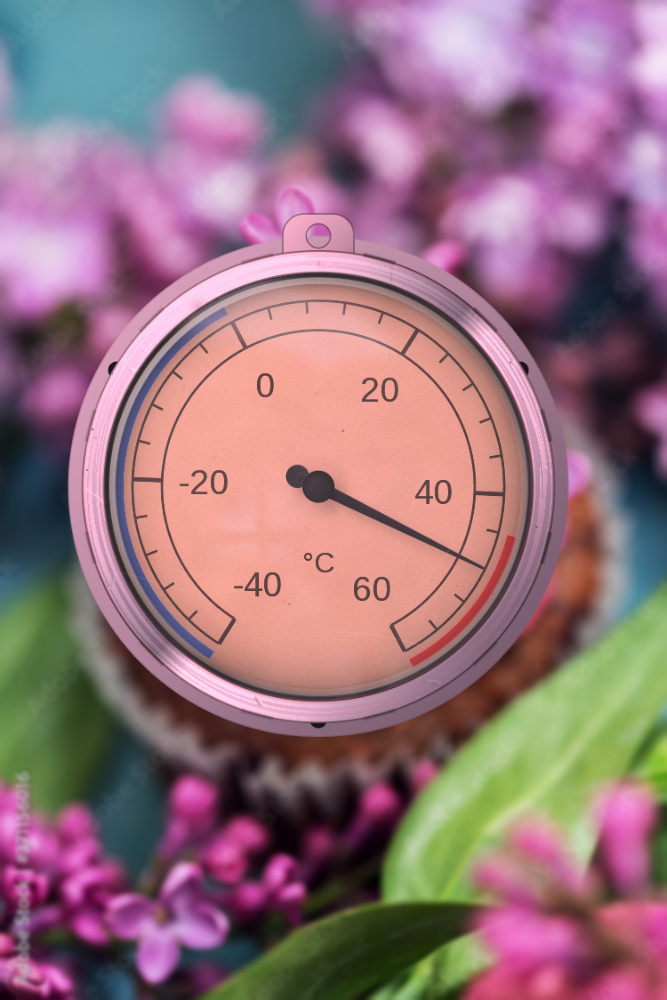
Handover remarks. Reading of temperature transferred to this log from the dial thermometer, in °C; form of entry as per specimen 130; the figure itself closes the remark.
48
